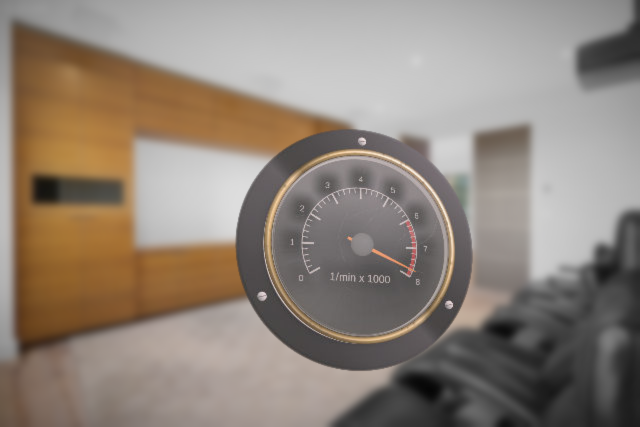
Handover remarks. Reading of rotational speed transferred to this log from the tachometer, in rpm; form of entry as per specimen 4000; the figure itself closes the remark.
7800
